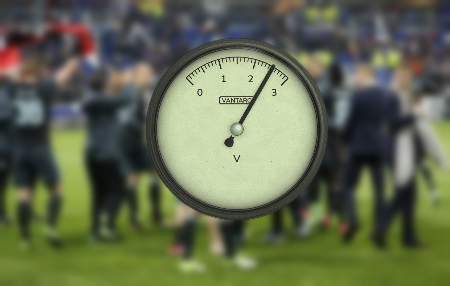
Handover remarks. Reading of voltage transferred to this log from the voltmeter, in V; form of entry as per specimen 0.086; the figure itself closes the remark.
2.5
